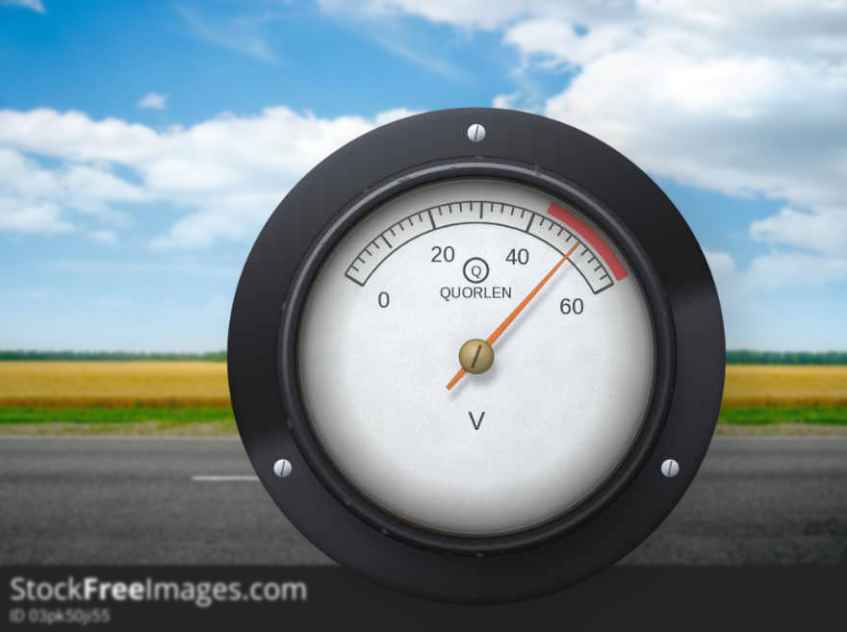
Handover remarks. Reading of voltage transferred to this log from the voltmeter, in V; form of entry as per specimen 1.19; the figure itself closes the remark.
50
